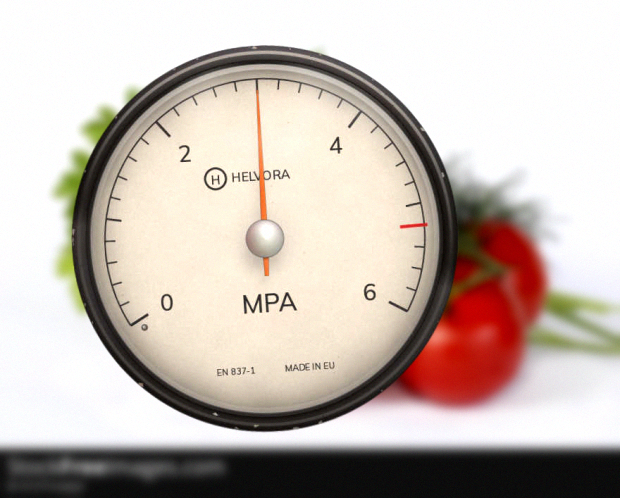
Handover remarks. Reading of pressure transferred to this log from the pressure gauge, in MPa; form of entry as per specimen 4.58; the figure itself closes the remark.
3
